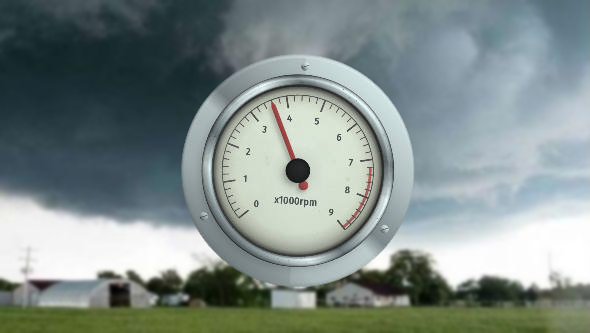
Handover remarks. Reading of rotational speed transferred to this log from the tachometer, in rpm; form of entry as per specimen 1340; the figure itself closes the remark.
3600
